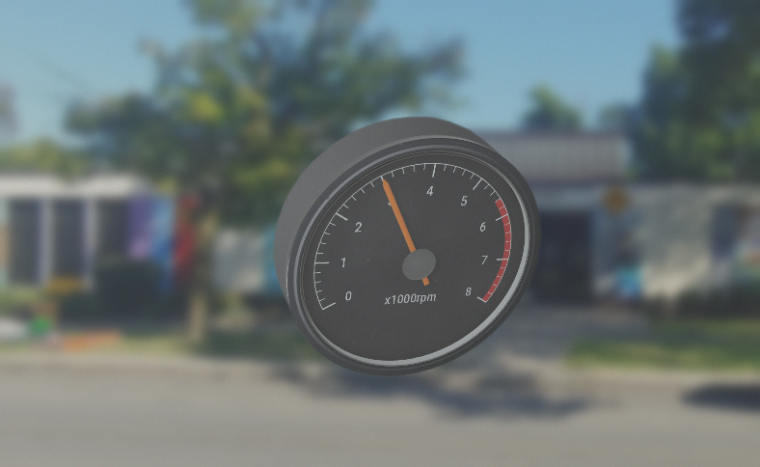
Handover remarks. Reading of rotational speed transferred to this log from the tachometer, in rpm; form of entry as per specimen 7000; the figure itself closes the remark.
3000
